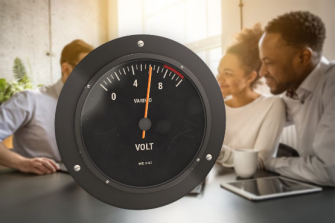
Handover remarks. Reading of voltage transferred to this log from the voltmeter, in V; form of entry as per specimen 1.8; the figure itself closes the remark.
6
